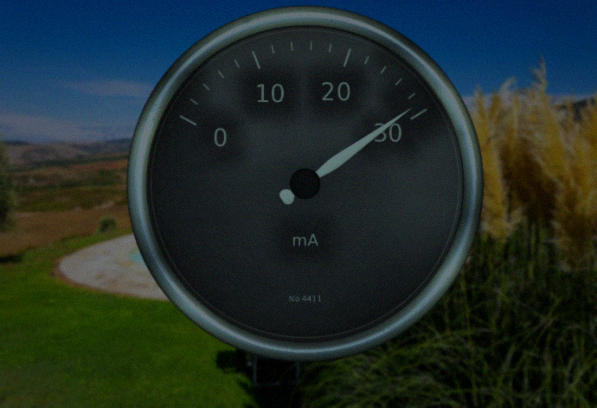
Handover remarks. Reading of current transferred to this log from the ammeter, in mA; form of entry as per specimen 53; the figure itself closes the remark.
29
